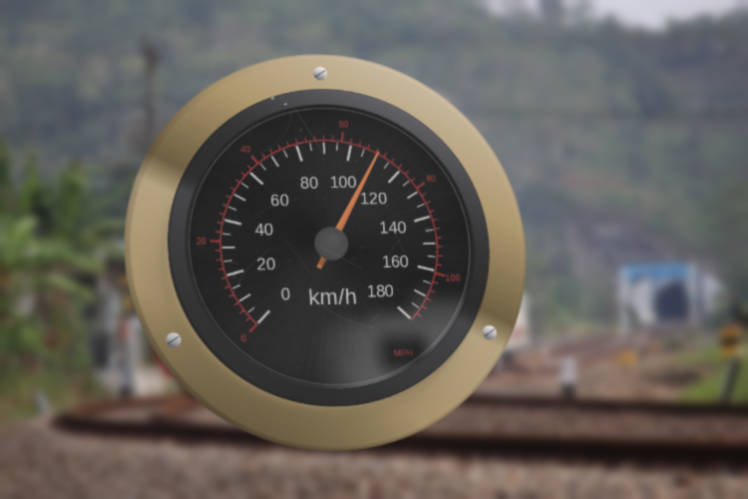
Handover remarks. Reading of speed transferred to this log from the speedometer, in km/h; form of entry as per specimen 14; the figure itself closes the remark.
110
